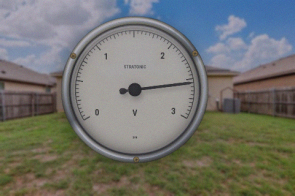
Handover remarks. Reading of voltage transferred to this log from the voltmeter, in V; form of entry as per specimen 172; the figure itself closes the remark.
2.55
